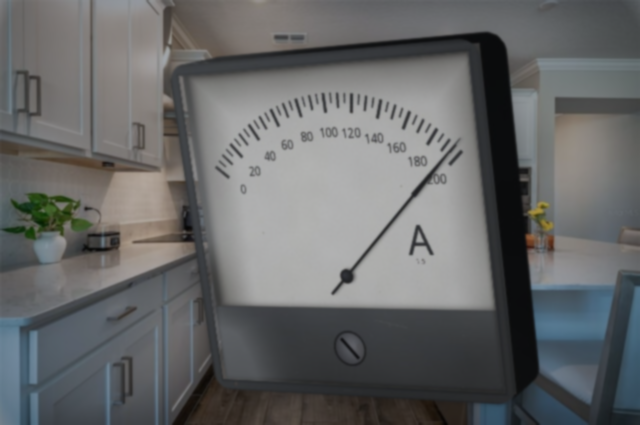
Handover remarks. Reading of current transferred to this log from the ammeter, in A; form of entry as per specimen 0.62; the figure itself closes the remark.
195
